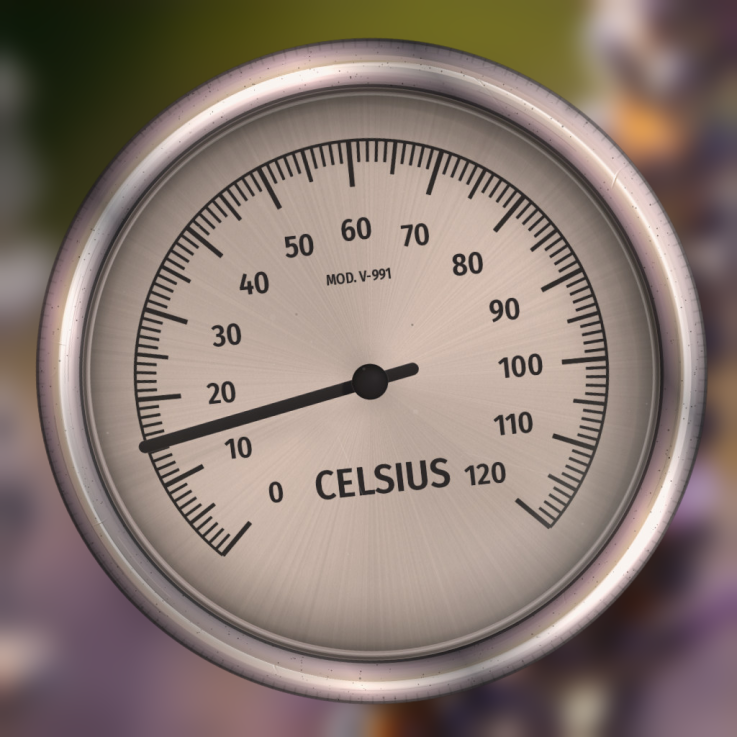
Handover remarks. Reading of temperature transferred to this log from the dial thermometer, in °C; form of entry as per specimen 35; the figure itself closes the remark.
15
